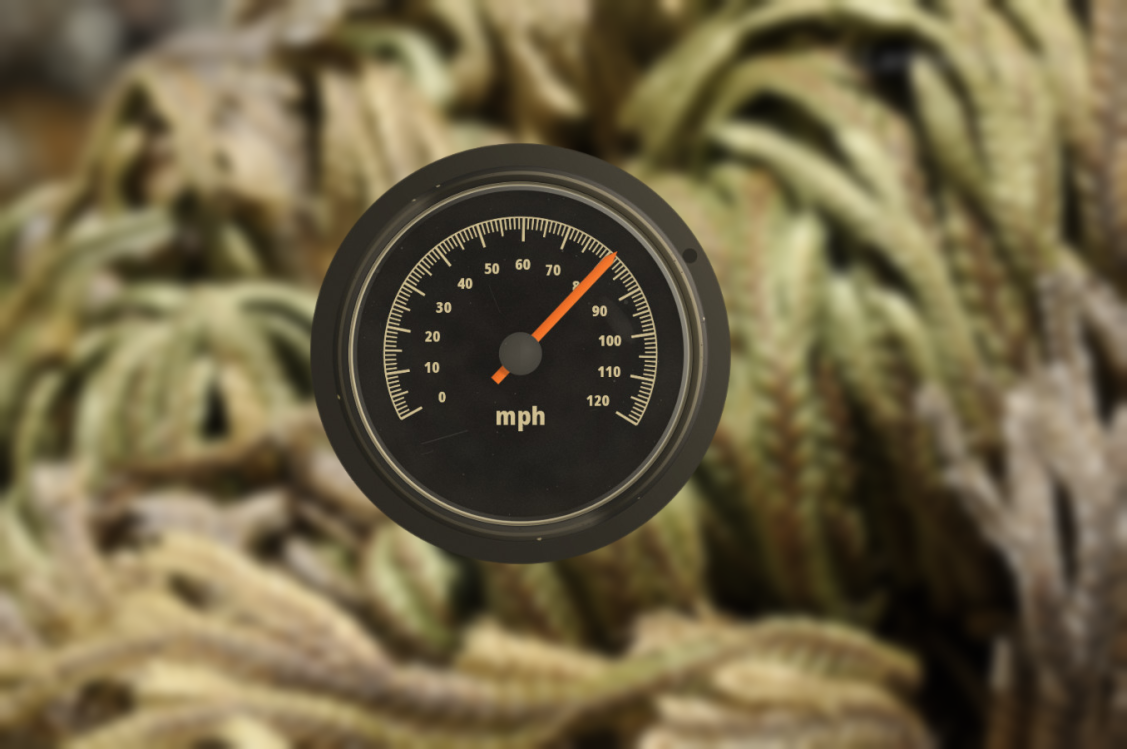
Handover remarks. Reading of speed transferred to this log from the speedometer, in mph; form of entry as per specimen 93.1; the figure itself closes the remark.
81
